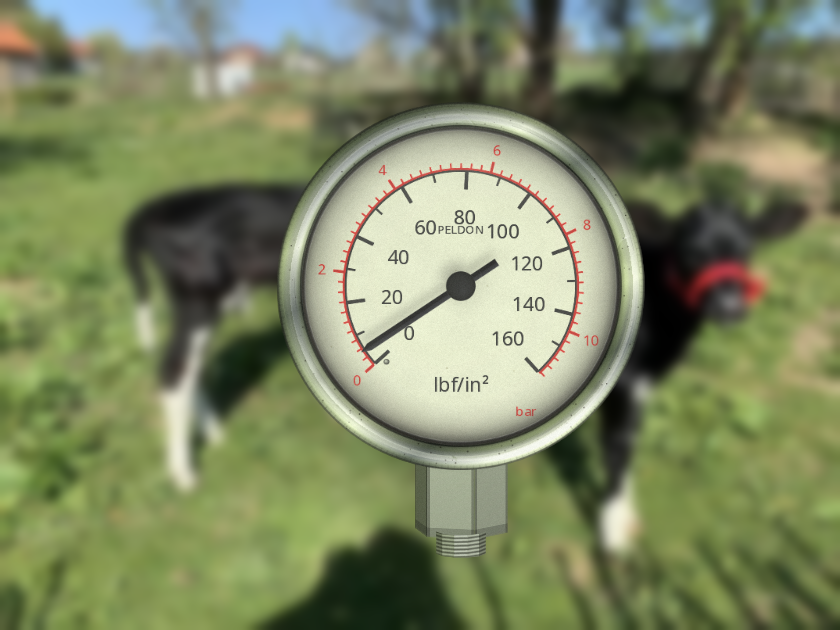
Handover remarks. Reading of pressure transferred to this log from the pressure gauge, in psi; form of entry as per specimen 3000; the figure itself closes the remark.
5
